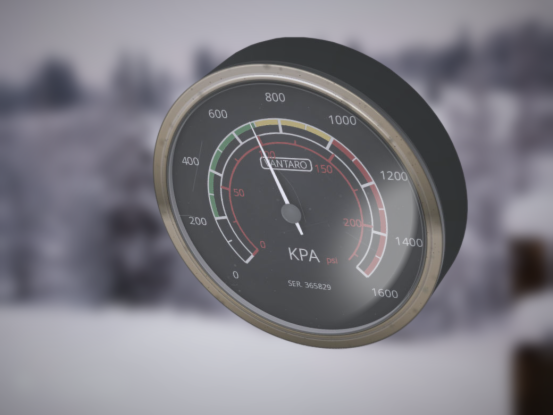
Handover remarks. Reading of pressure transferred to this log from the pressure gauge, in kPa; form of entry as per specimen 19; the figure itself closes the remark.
700
